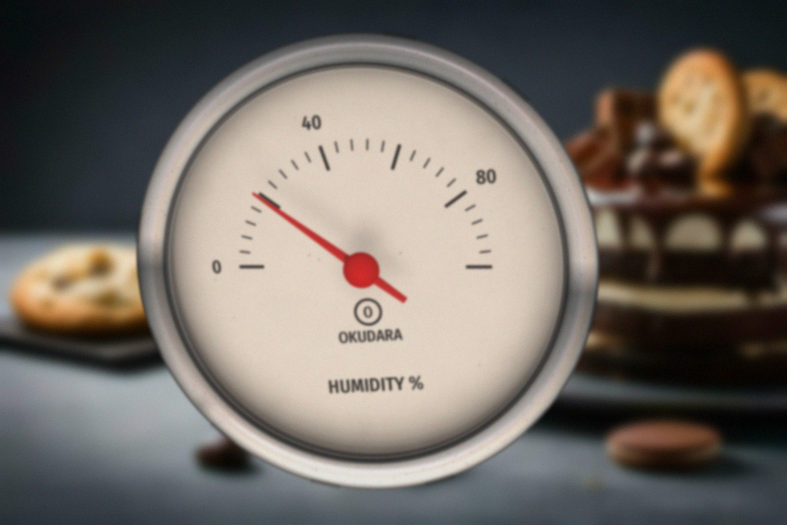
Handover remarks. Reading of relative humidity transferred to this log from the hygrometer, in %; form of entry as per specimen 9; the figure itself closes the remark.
20
